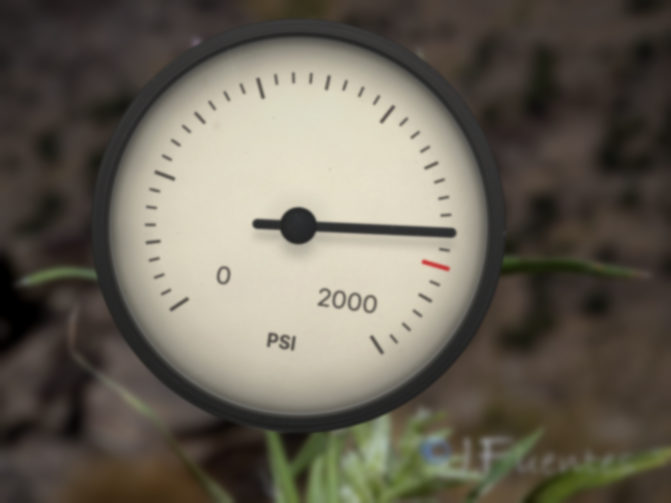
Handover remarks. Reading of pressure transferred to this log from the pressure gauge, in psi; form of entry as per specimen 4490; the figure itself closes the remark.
1600
